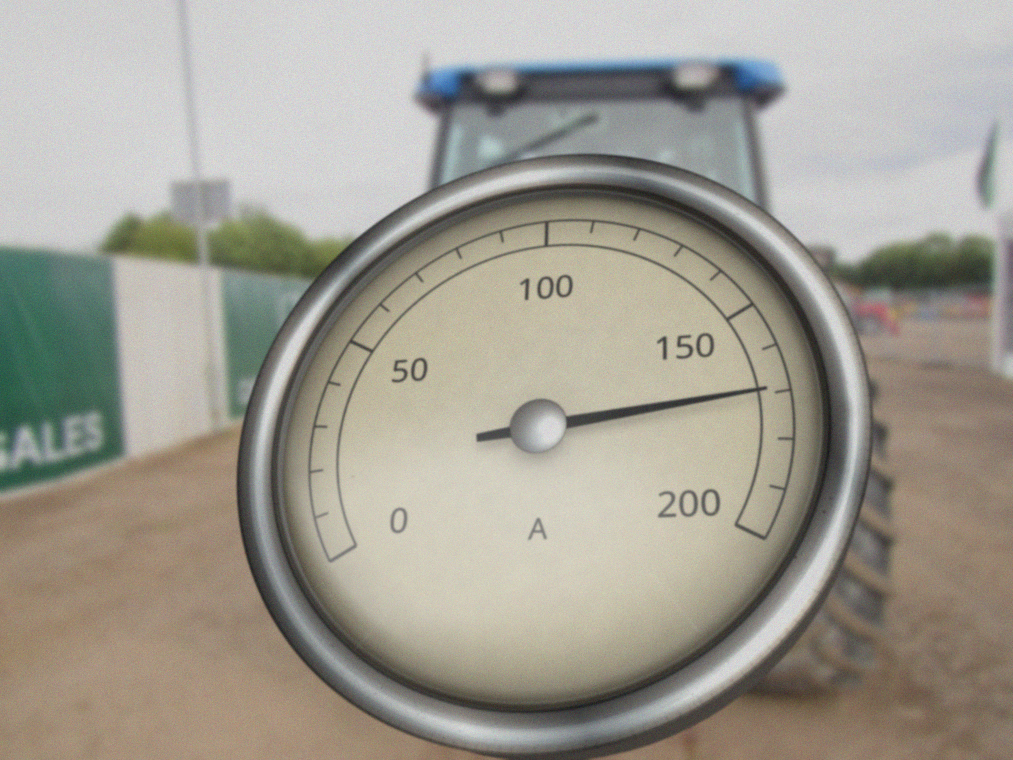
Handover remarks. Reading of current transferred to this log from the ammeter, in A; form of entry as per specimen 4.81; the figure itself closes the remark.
170
